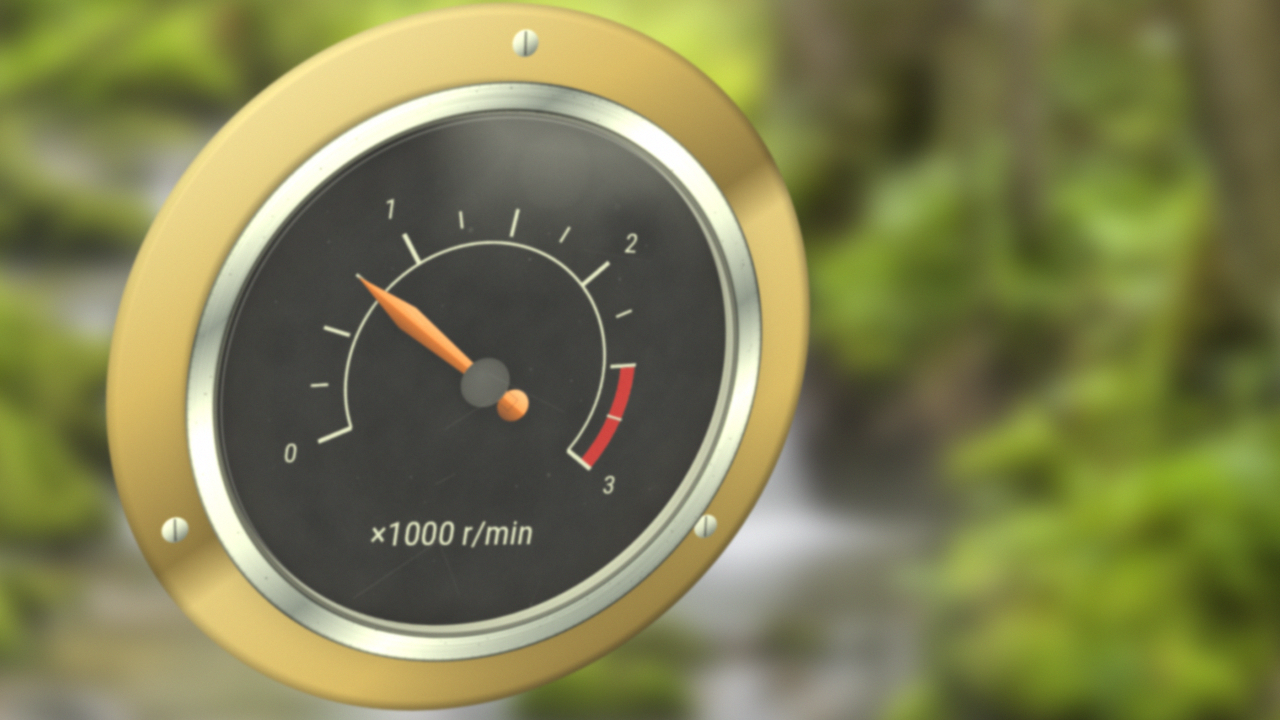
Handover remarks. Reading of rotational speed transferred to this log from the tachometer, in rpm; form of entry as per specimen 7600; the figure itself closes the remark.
750
